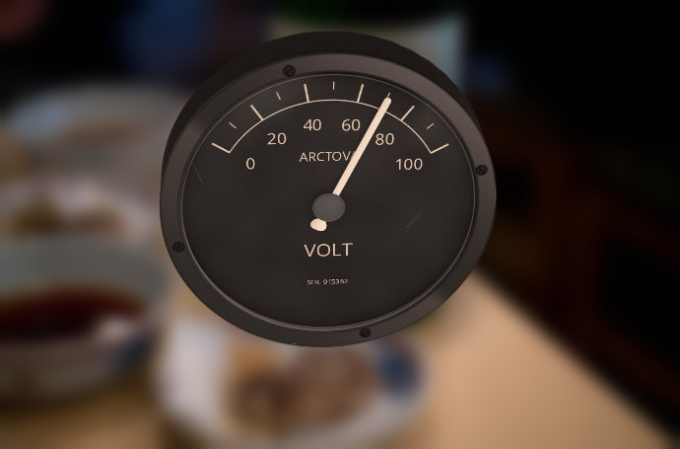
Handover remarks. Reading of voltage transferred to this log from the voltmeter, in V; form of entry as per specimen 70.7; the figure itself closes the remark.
70
